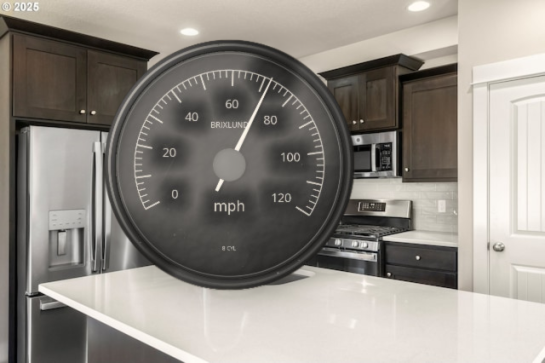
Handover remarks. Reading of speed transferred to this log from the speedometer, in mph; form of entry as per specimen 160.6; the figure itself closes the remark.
72
